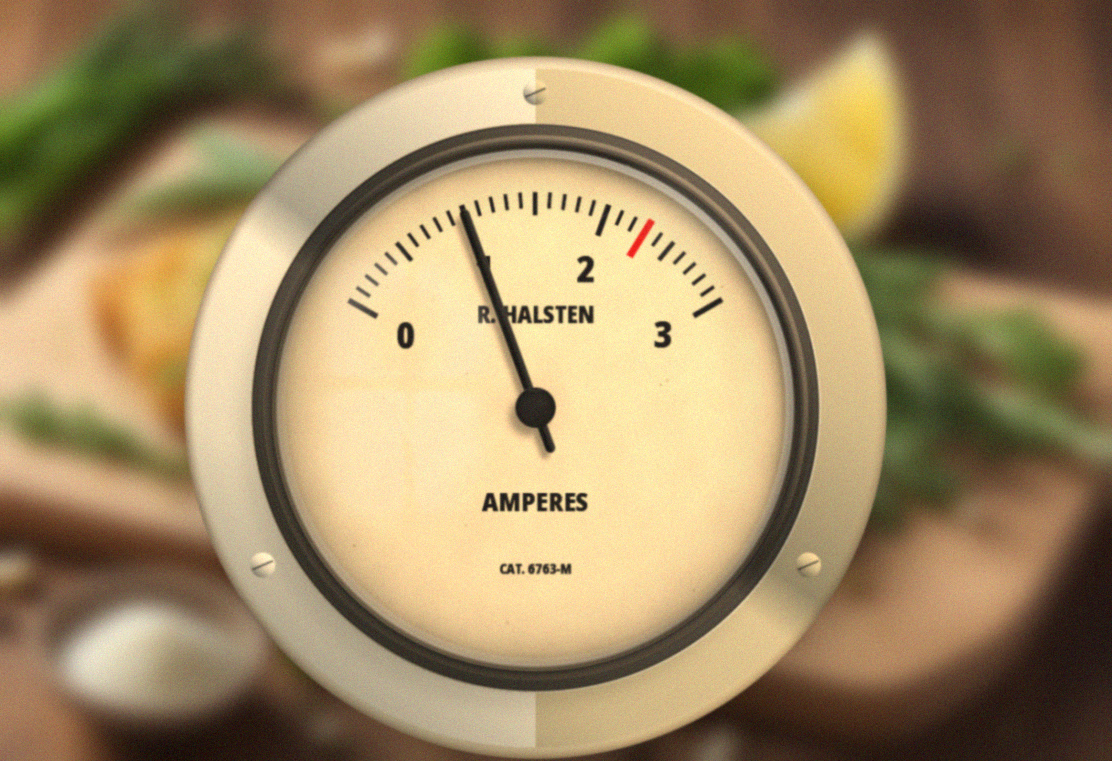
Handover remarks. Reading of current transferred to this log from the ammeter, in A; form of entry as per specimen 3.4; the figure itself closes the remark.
1
